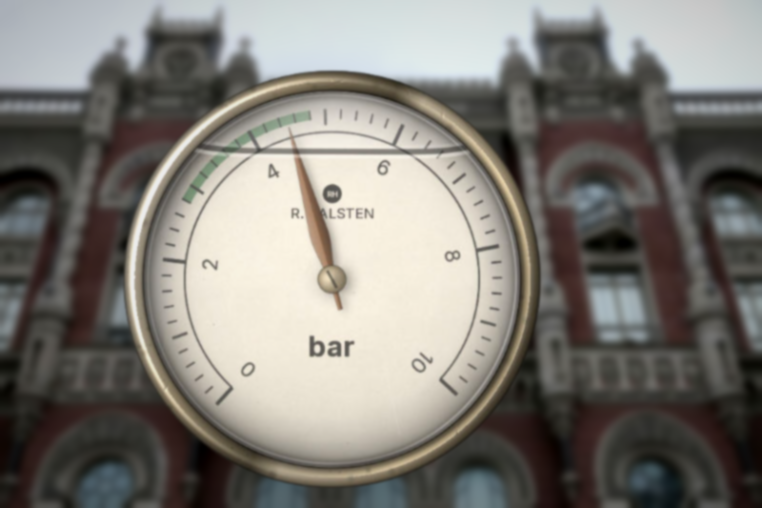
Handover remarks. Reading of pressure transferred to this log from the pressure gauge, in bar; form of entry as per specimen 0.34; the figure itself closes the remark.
4.5
